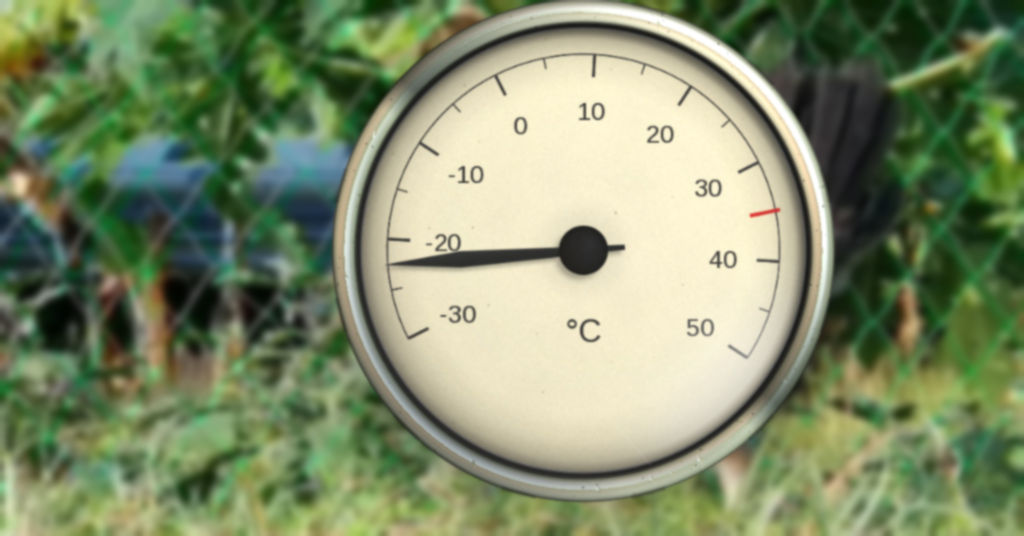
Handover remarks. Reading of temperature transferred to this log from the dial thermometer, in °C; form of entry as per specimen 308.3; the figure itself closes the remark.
-22.5
